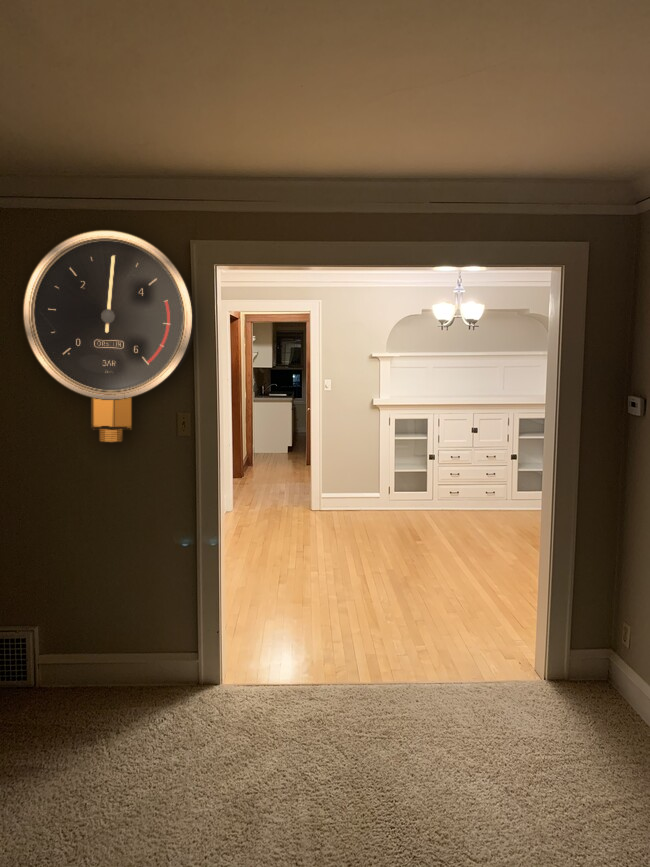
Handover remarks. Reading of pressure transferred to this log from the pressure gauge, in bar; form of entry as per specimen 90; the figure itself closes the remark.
3
